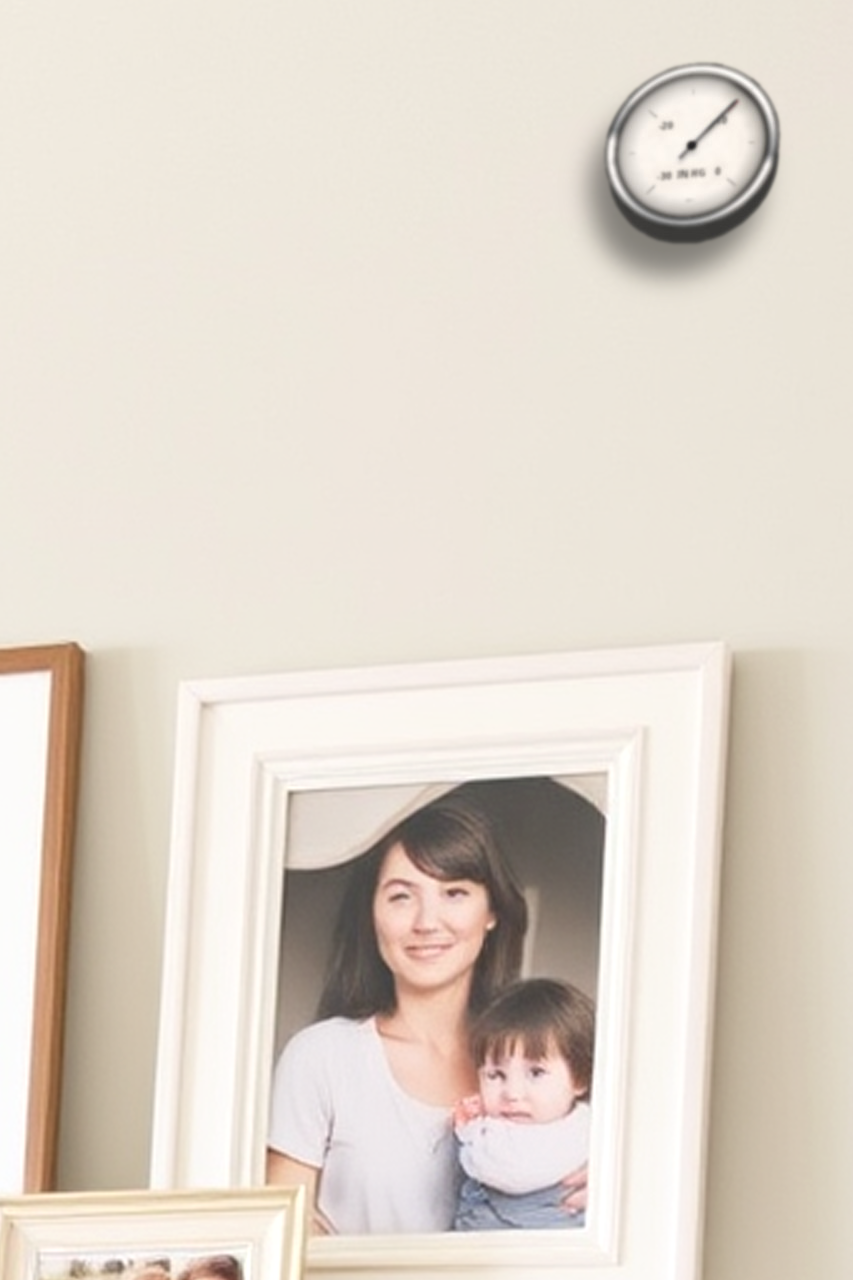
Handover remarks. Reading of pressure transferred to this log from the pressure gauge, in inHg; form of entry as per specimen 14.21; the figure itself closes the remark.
-10
